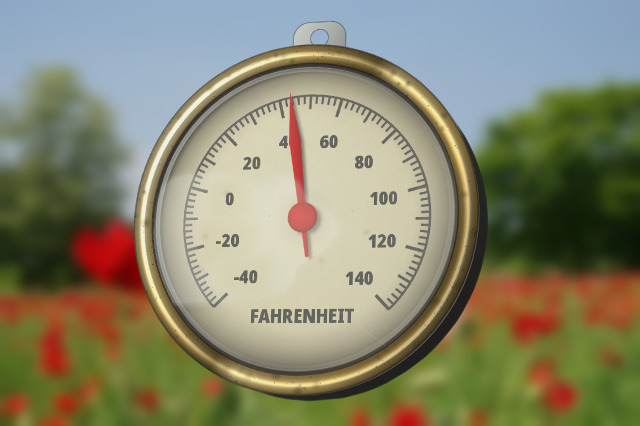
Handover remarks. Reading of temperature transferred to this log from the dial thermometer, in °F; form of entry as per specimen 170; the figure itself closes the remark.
44
